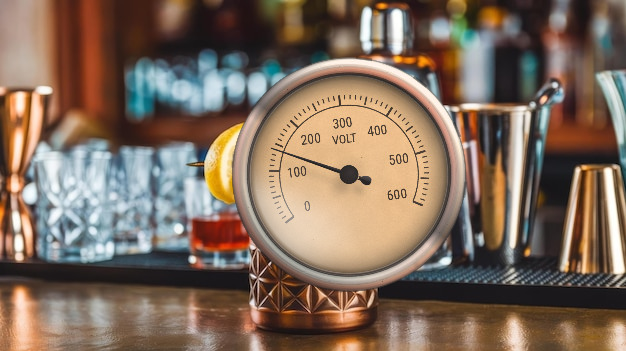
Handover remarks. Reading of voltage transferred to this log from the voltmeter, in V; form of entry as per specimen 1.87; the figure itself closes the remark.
140
